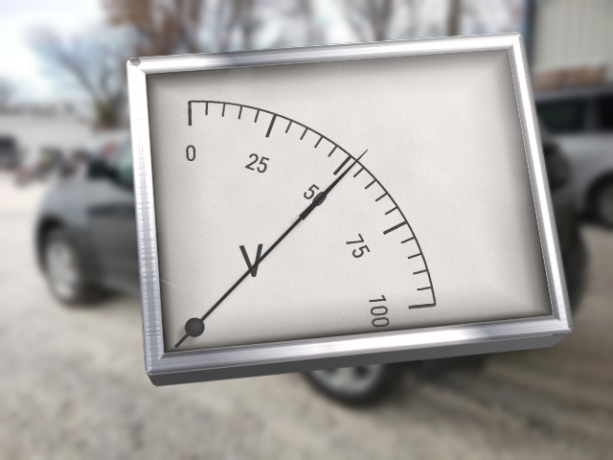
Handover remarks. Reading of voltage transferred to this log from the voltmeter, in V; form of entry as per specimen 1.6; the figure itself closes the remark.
52.5
